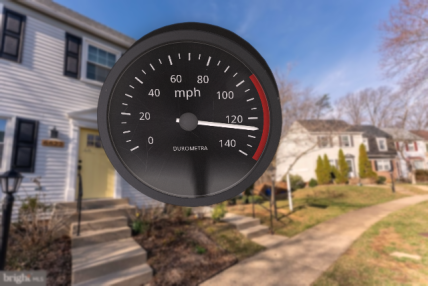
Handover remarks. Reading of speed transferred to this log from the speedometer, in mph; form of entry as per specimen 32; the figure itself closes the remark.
125
